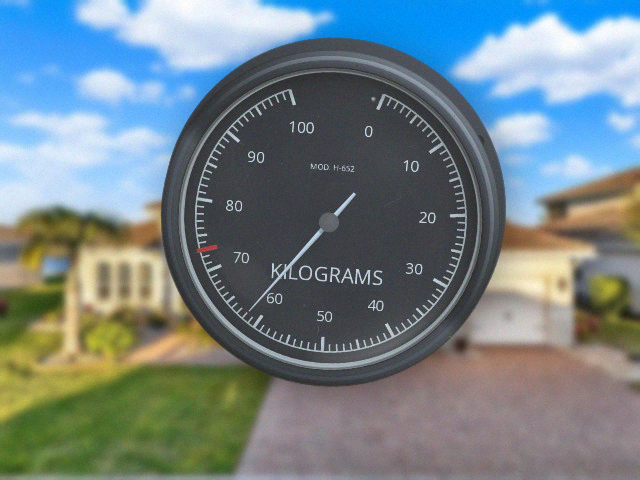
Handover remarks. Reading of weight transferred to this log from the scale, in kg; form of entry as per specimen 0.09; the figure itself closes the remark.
62
